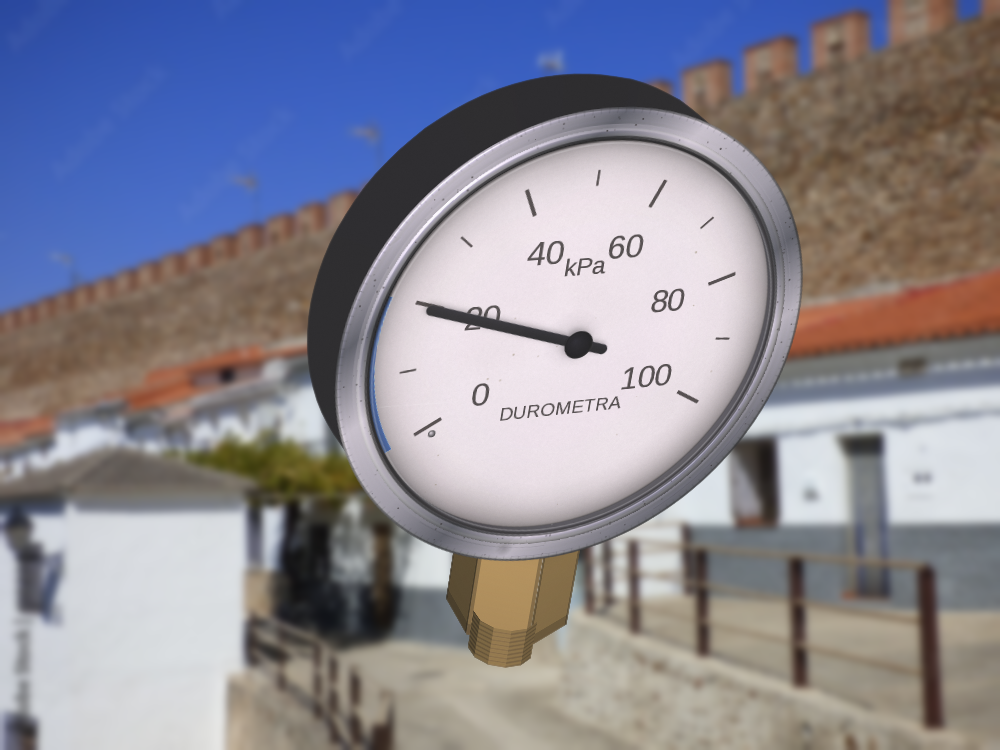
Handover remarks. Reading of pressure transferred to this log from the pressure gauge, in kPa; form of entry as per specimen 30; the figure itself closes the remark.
20
